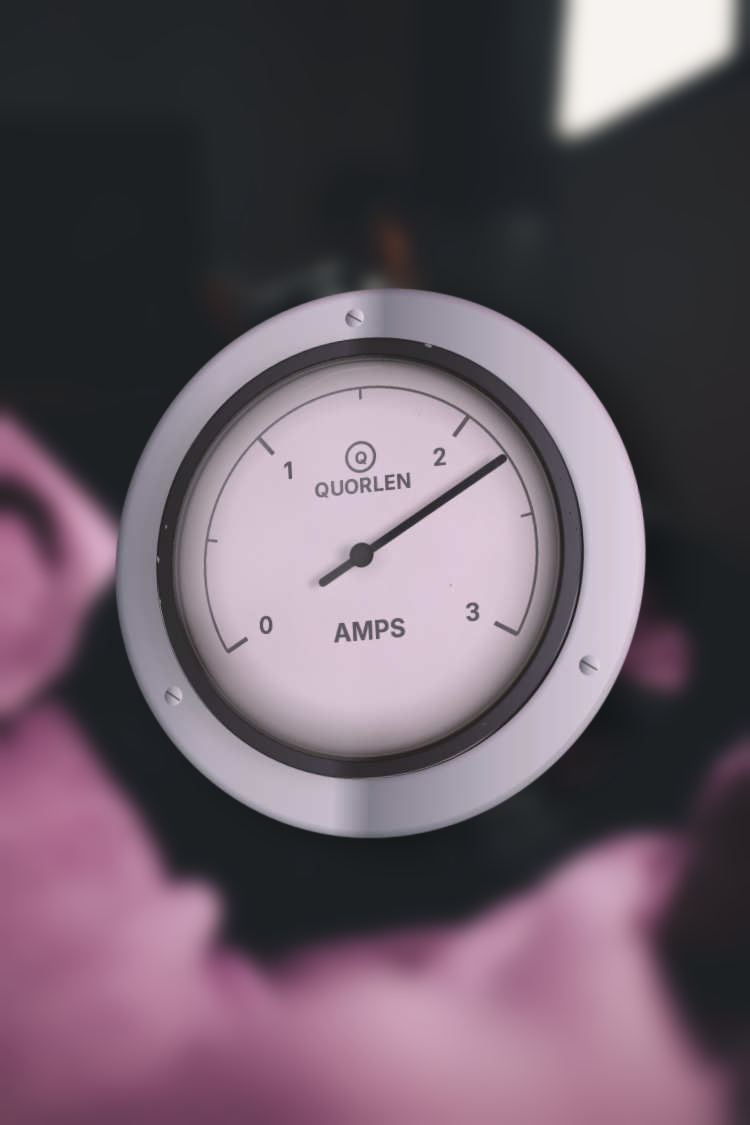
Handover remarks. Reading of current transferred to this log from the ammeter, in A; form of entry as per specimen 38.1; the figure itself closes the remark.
2.25
